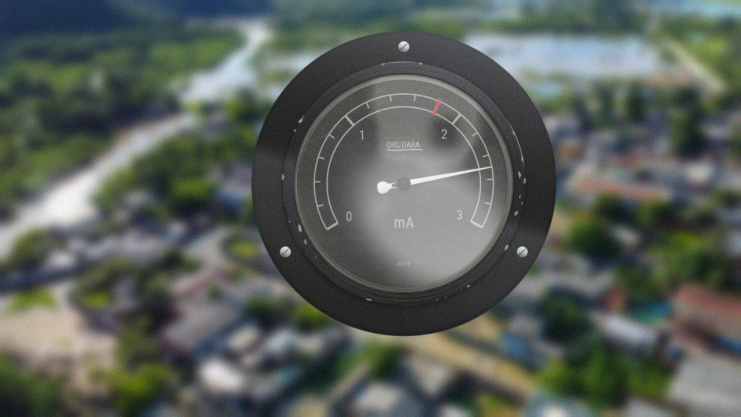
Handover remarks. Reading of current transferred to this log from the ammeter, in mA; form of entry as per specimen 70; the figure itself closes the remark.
2.5
